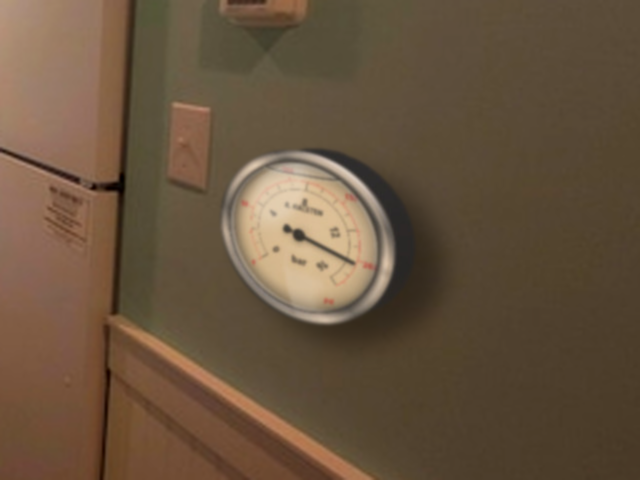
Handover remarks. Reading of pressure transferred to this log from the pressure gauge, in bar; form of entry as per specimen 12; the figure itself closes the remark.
14
